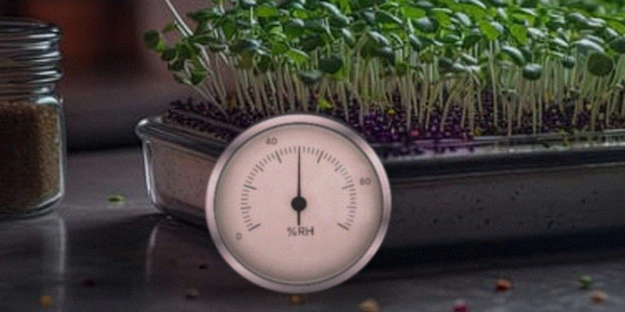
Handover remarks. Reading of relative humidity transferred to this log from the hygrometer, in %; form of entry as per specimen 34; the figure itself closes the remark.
50
